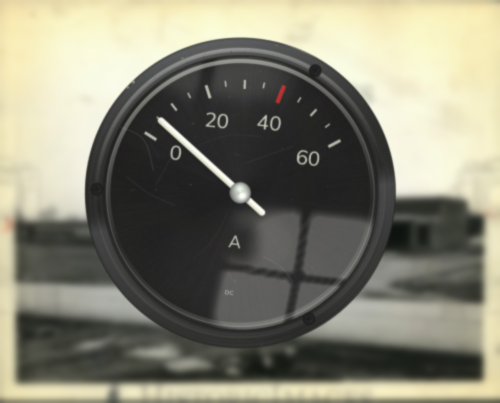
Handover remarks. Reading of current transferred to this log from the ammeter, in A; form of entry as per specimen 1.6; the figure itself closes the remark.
5
